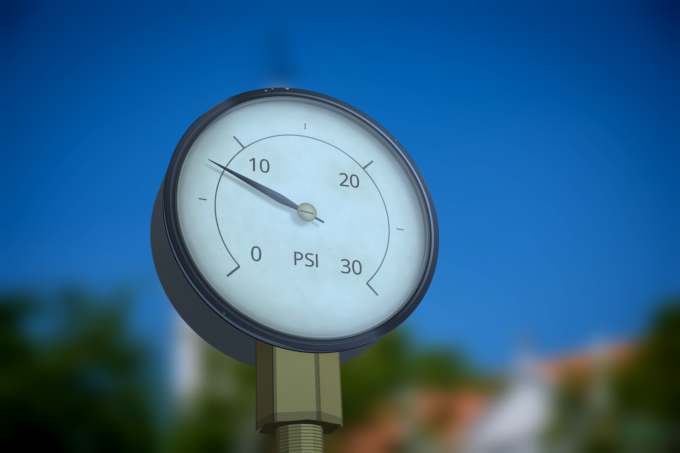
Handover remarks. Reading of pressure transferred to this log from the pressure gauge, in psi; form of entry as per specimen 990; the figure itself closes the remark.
7.5
